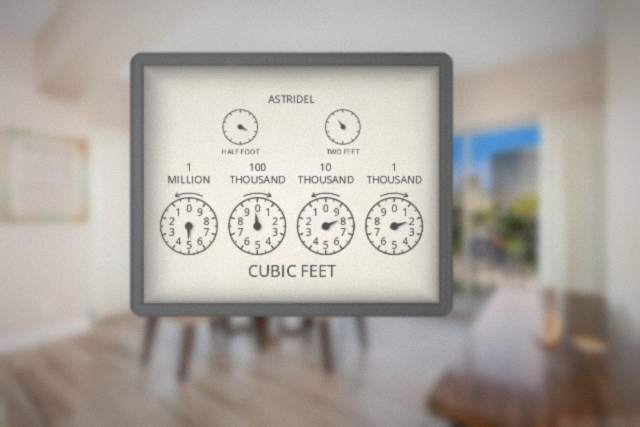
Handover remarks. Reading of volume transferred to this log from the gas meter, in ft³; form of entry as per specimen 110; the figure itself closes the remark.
498200
